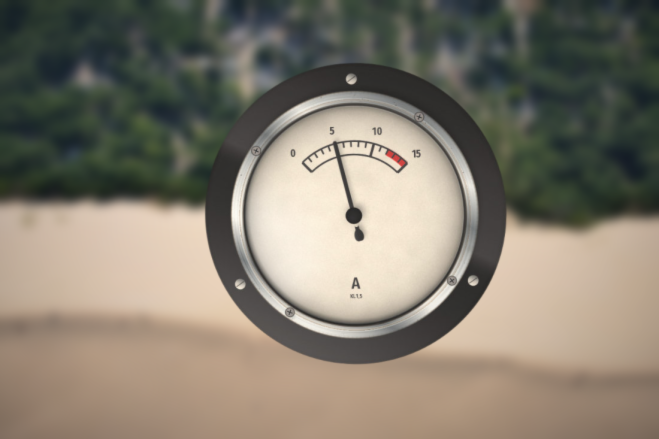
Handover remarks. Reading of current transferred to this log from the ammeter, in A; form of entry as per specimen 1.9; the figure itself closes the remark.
5
